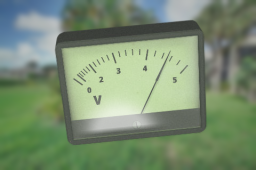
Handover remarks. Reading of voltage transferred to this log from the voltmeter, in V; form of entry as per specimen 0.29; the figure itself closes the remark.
4.5
